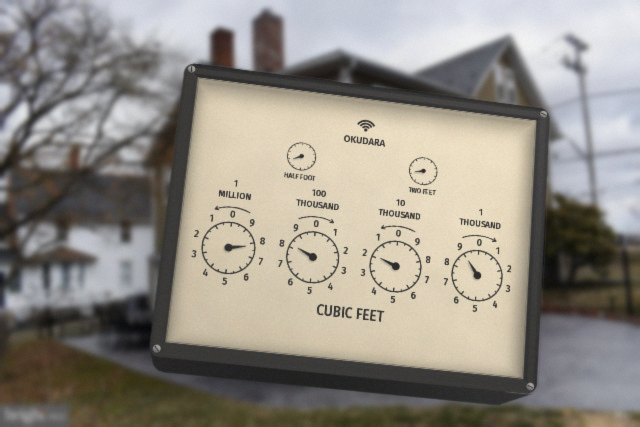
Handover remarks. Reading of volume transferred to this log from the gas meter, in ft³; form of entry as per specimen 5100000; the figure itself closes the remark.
781900
